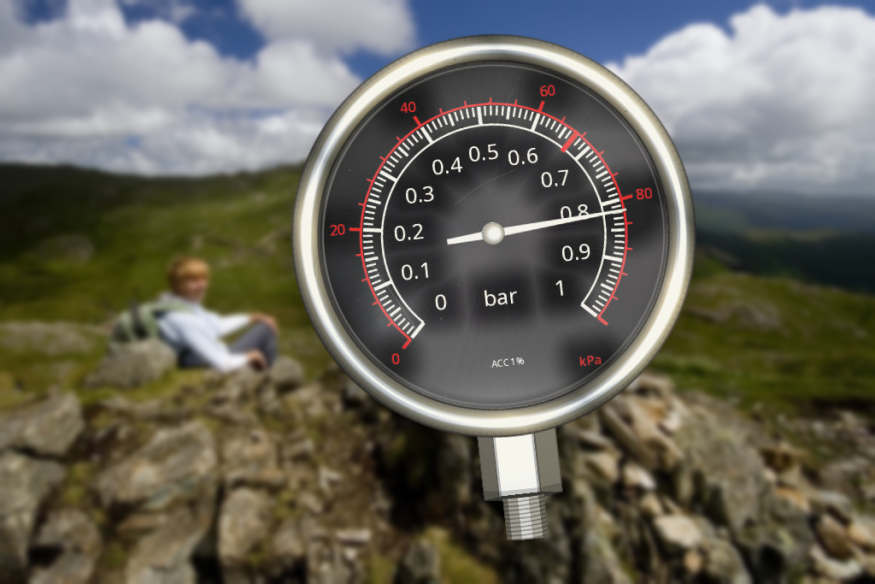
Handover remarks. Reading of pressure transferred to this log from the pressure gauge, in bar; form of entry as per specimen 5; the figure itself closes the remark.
0.82
